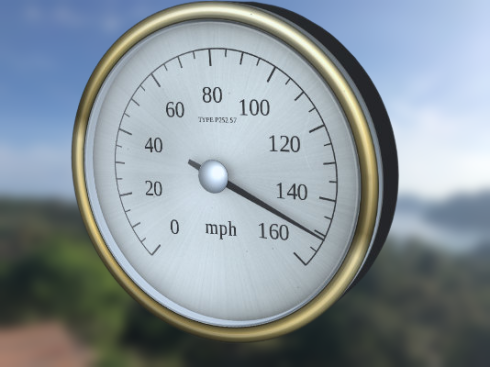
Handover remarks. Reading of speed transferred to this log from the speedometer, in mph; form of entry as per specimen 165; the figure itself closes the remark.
150
